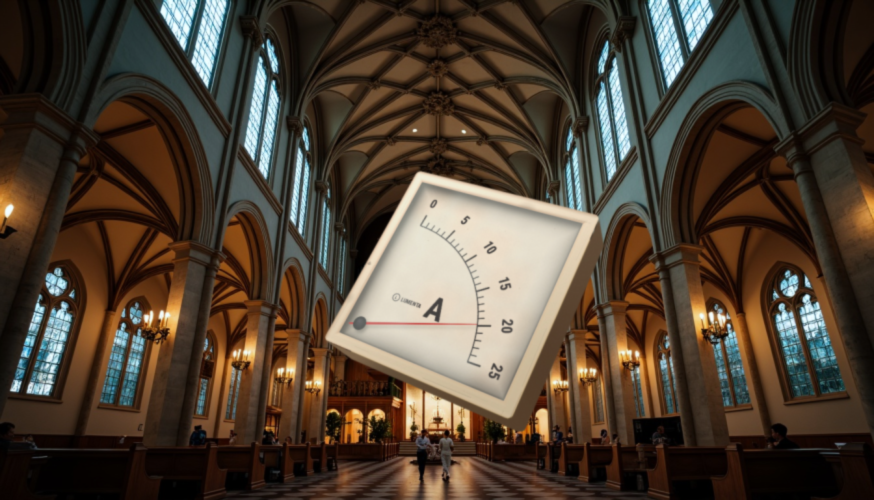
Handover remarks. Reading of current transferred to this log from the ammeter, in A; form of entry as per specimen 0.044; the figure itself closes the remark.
20
